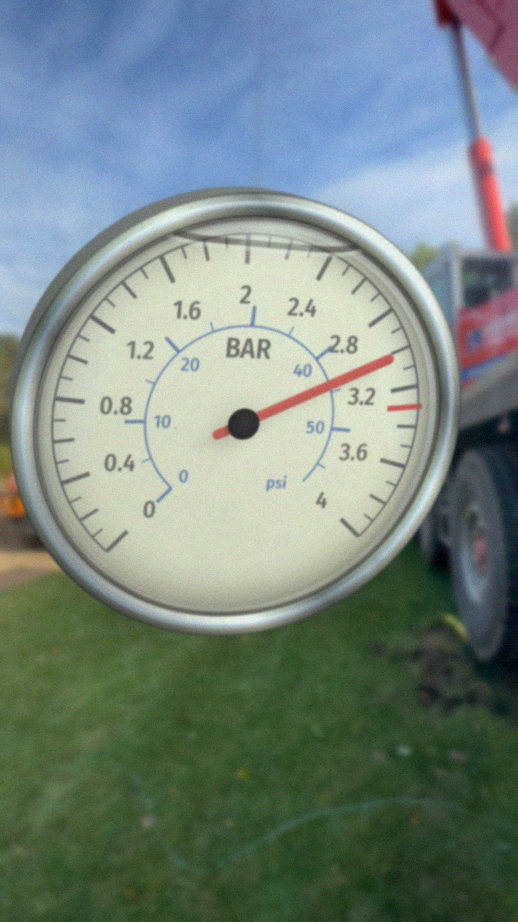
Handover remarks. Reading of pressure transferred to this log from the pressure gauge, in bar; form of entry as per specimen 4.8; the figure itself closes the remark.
3
